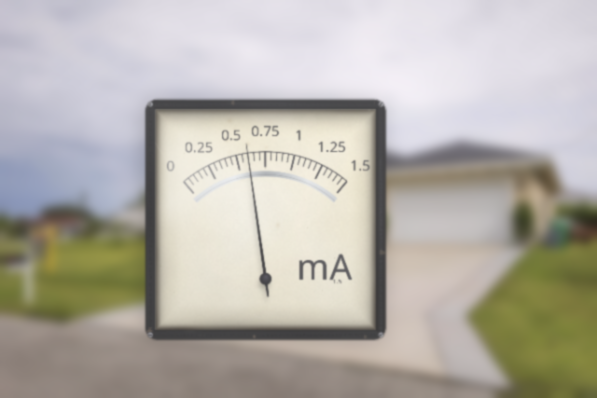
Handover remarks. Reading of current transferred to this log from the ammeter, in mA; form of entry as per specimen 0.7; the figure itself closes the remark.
0.6
